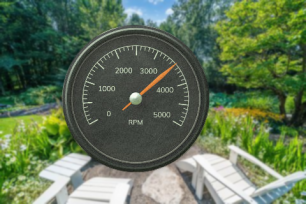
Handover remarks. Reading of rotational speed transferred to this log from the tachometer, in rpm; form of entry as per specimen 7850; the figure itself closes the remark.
3500
